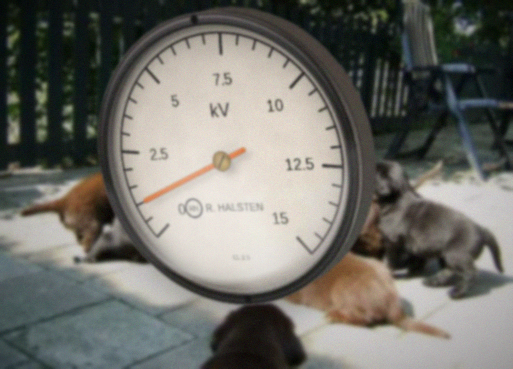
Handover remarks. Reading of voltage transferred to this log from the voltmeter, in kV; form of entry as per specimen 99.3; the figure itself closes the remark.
1
